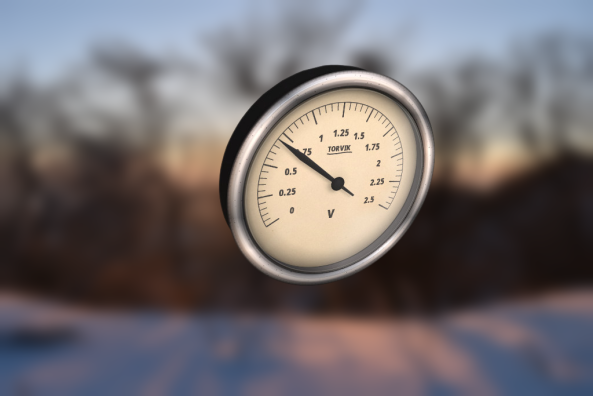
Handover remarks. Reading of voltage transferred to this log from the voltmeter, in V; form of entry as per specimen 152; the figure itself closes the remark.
0.7
